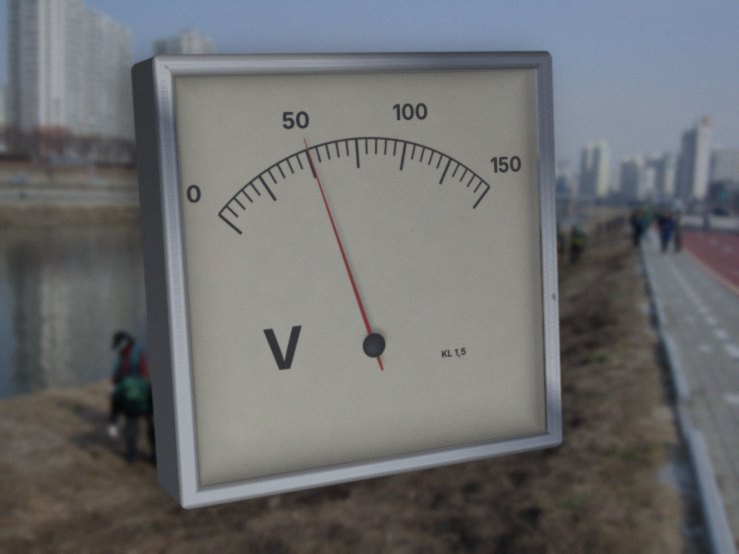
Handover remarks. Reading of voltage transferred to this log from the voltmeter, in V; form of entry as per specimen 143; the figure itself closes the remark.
50
